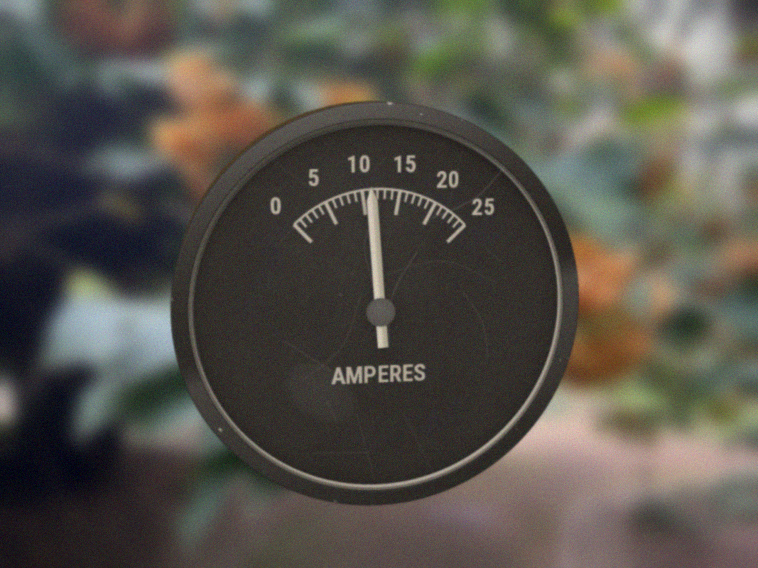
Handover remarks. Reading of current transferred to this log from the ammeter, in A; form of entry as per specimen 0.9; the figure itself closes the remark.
11
